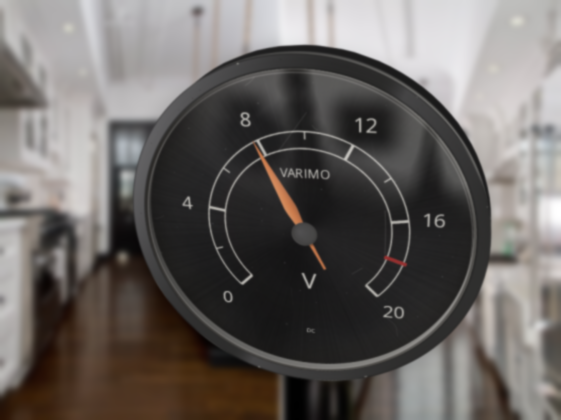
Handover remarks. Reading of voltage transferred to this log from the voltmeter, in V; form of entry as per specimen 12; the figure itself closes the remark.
8
